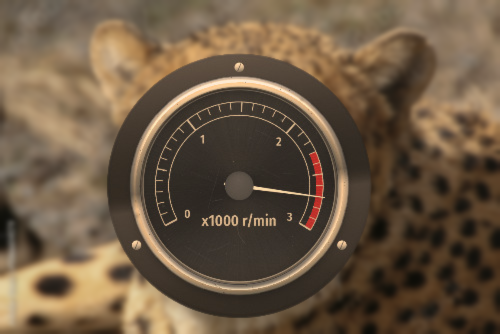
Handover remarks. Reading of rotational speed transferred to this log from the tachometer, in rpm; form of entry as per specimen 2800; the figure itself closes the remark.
2700
